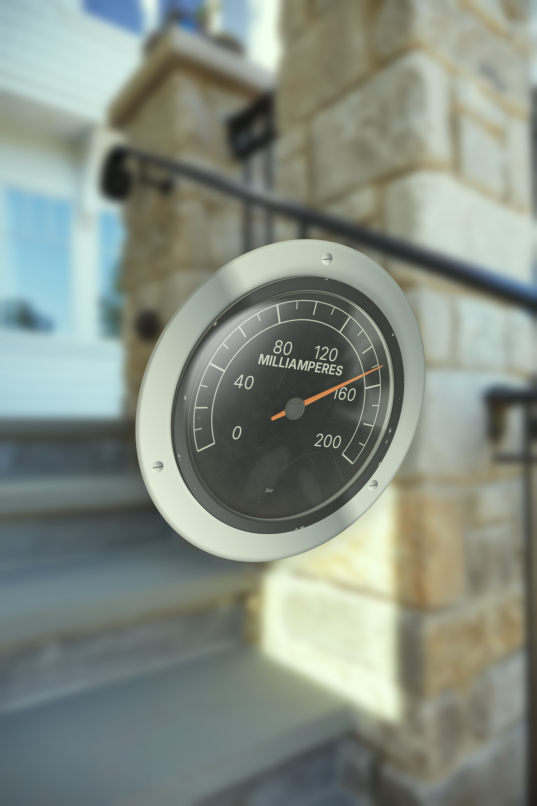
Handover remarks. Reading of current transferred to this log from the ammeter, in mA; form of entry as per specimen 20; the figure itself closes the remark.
150
